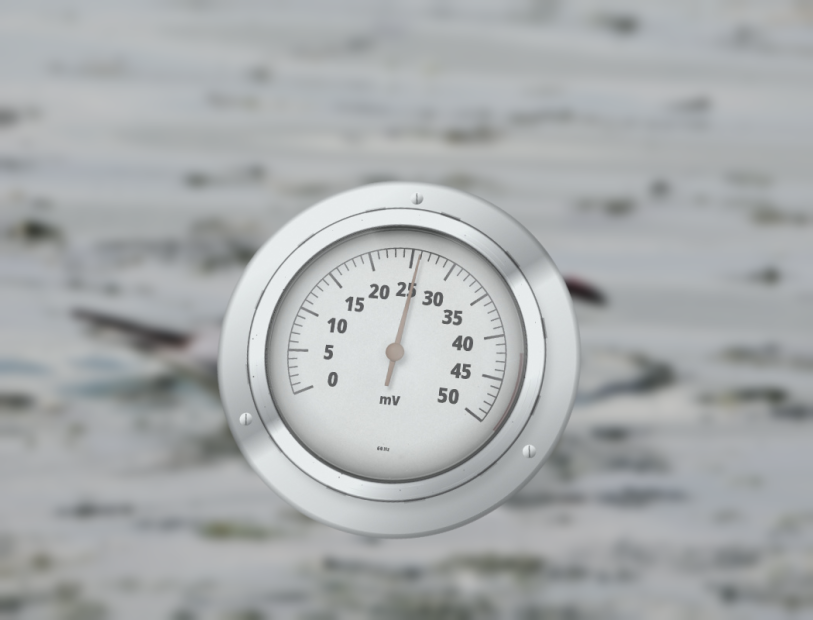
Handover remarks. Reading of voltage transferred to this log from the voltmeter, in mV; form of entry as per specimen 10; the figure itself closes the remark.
26
